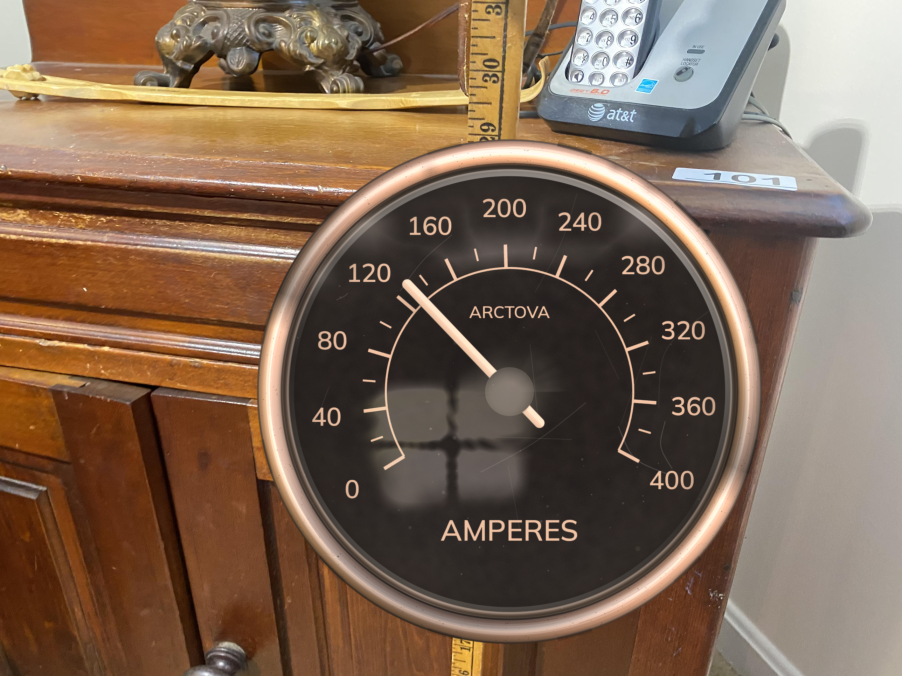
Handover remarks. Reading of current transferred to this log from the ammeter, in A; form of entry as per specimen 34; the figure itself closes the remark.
130
